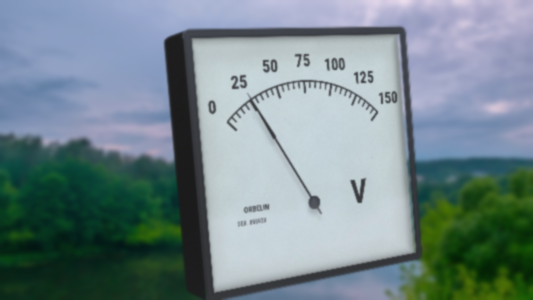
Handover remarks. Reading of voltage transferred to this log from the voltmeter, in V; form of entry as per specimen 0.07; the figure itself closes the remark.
25
